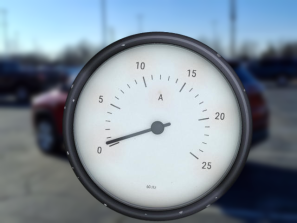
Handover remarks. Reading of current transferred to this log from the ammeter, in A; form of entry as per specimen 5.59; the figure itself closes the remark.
0.5
